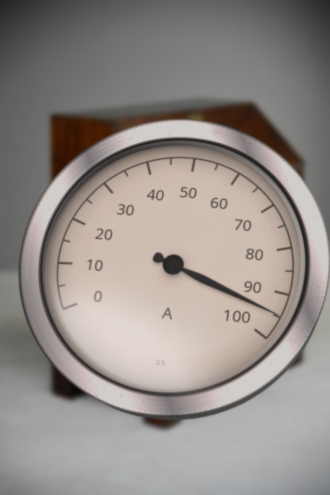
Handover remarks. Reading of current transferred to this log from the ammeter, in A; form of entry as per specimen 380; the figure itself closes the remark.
95
